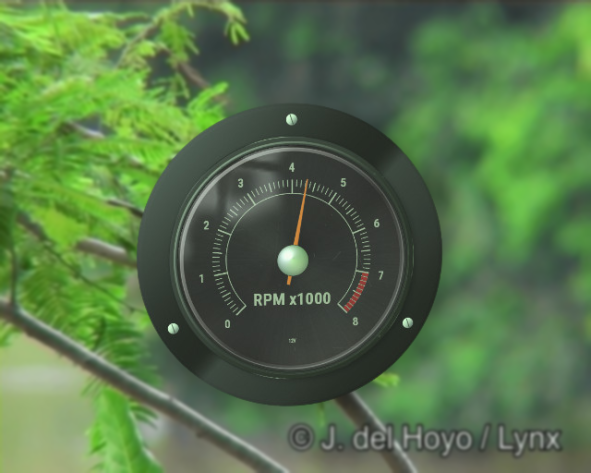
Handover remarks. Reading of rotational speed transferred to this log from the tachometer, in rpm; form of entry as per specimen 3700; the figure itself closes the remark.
4300
